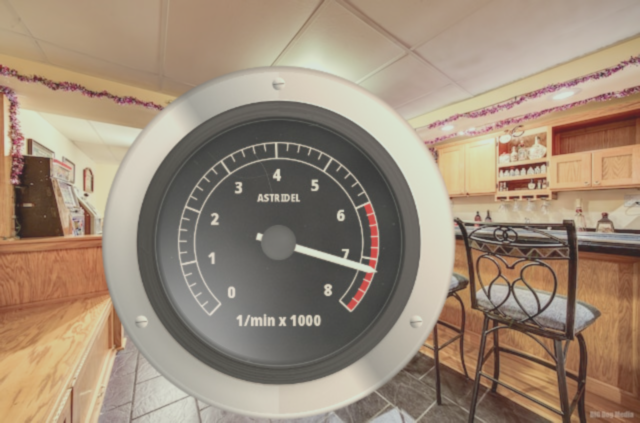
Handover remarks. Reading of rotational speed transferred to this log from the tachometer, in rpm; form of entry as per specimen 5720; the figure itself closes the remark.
7200
